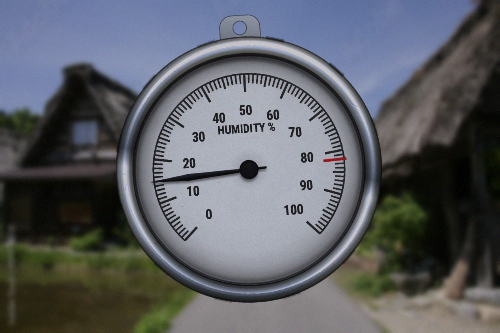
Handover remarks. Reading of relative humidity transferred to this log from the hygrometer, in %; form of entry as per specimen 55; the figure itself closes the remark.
15
